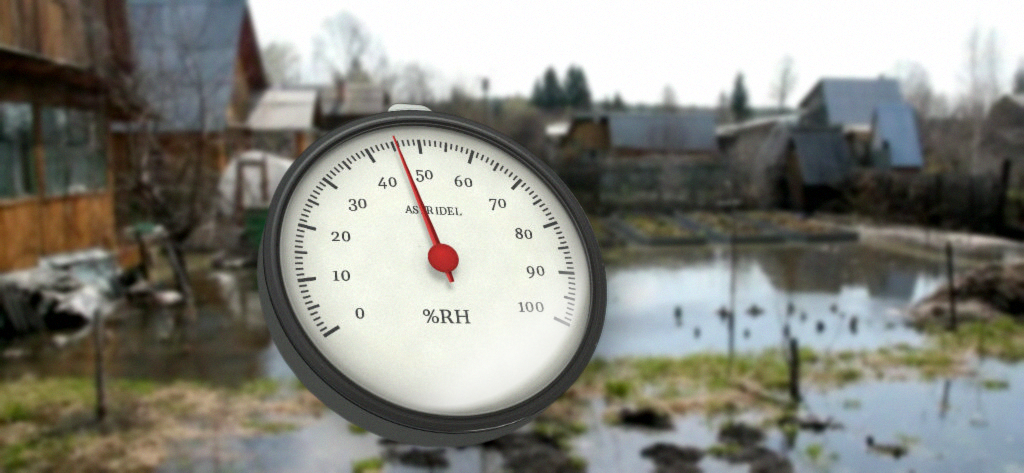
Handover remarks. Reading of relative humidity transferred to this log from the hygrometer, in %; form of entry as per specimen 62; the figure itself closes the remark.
45
